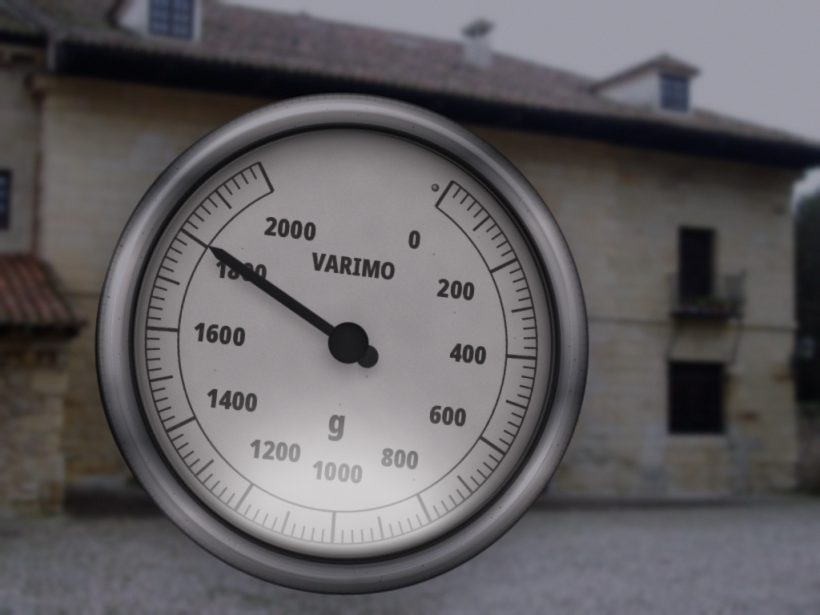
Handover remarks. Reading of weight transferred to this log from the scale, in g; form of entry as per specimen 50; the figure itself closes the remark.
1800
